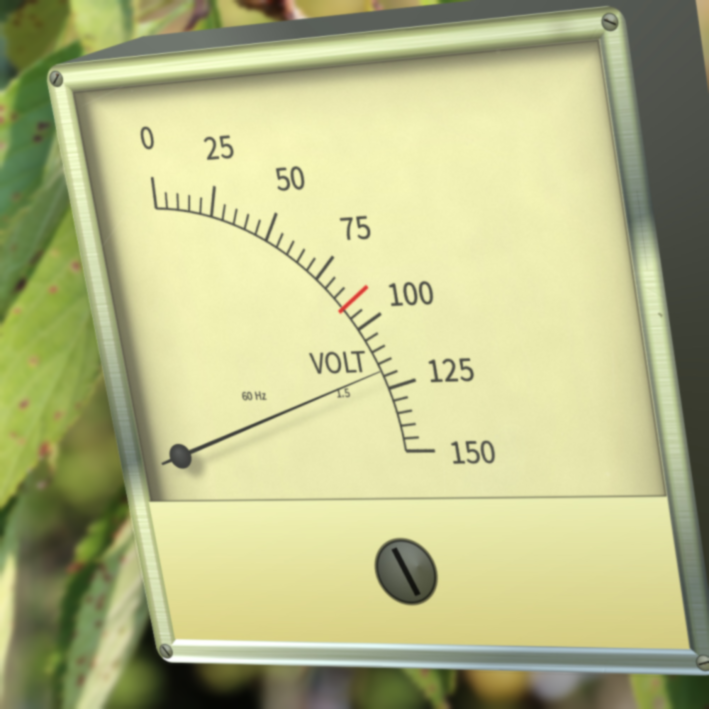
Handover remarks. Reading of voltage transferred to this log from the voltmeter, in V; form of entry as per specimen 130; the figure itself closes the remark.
117.5
